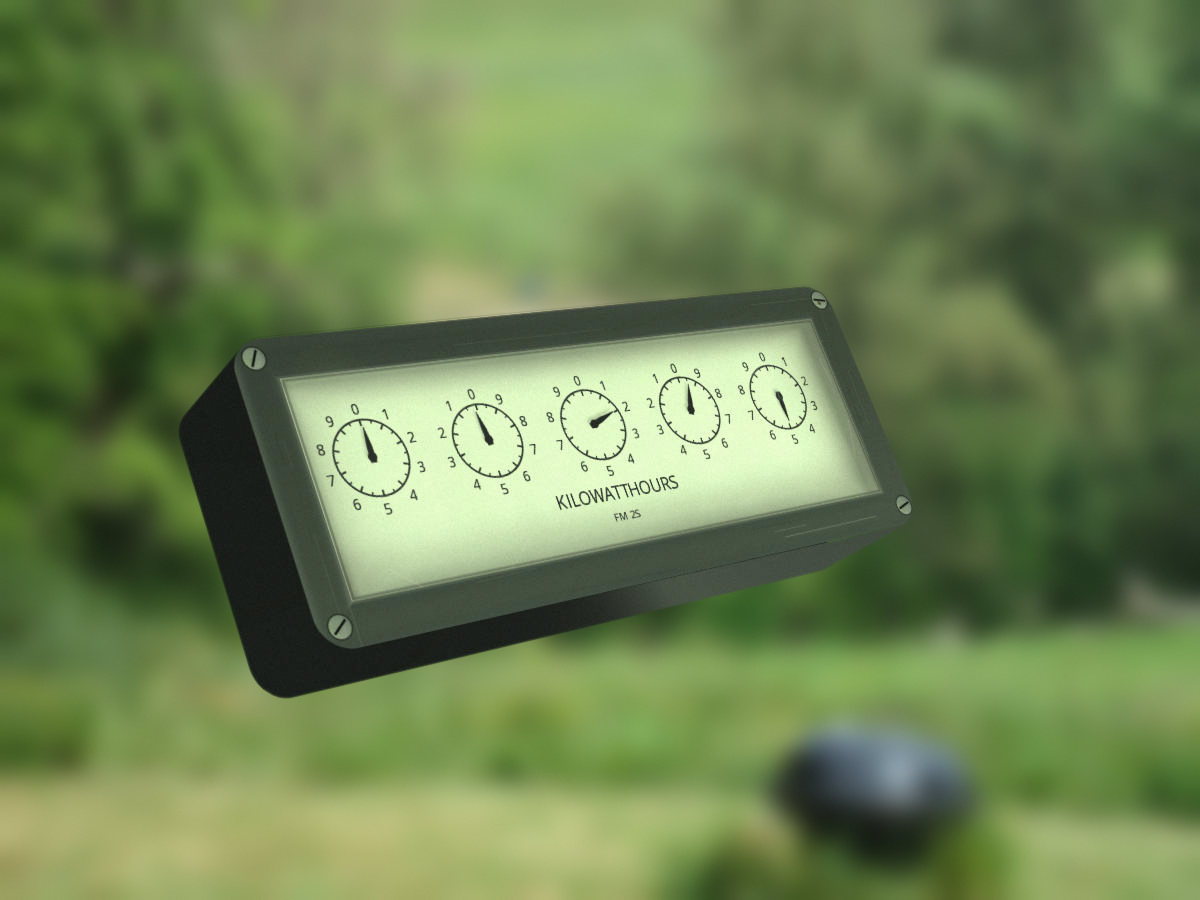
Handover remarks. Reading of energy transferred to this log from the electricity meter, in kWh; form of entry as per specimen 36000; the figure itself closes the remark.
195
